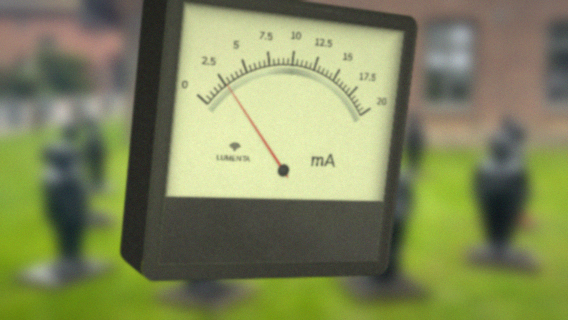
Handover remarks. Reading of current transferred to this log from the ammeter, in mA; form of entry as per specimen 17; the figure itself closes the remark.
2.5
